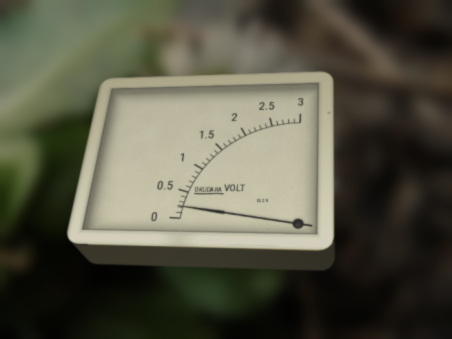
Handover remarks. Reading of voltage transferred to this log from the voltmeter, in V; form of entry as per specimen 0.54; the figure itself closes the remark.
0.2
